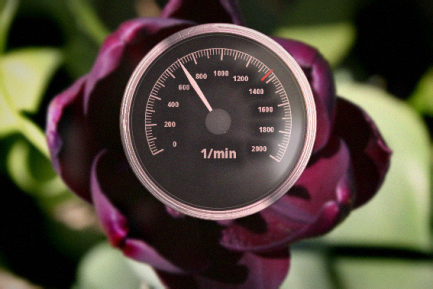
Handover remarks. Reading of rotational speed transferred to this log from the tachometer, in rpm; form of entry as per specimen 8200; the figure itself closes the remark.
700
